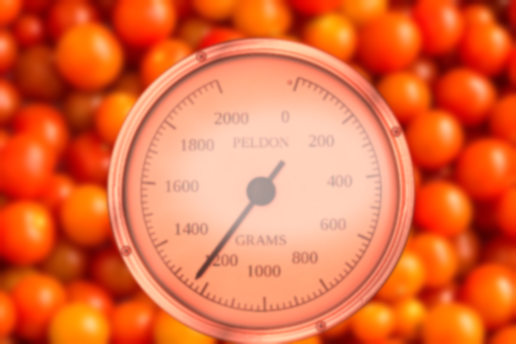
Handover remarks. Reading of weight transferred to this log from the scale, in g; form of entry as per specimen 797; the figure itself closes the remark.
1240
